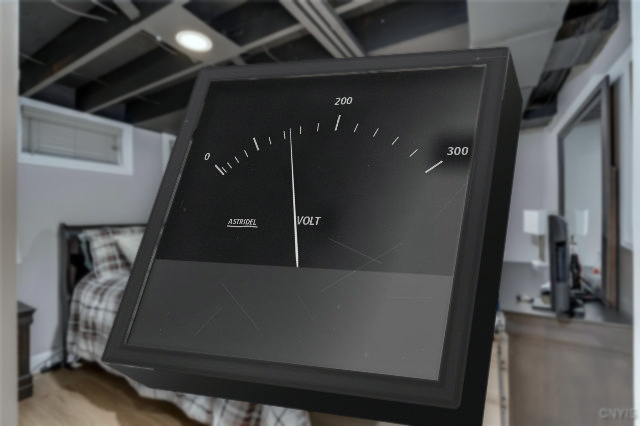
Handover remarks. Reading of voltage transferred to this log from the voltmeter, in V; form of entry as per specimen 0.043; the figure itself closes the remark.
150
